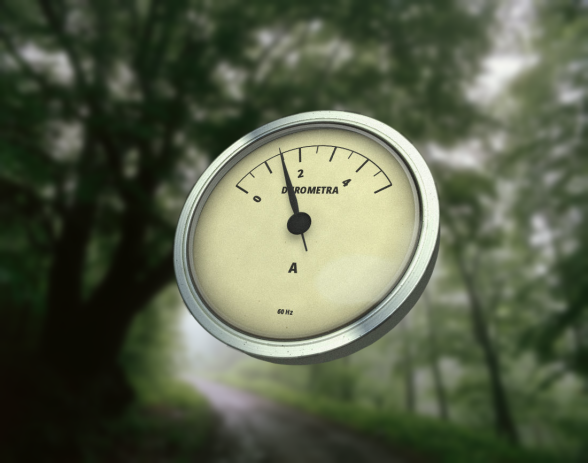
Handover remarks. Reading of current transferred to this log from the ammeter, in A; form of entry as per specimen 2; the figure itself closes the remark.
1.5
